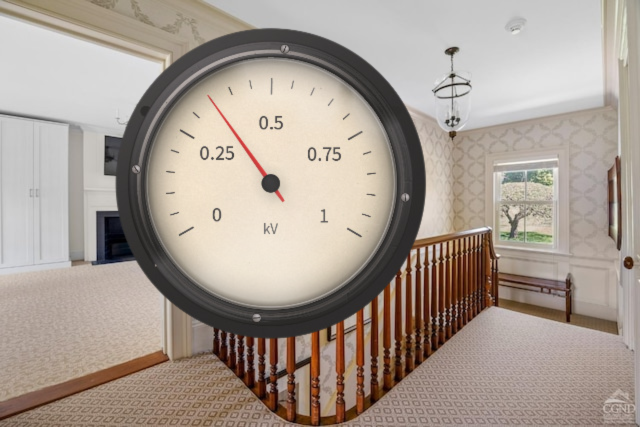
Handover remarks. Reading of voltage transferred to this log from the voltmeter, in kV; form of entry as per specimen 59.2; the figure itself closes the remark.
0.35
